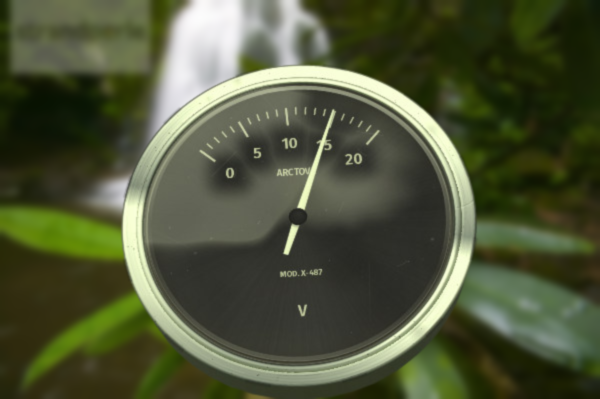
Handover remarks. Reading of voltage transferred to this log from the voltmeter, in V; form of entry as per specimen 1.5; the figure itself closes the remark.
15
